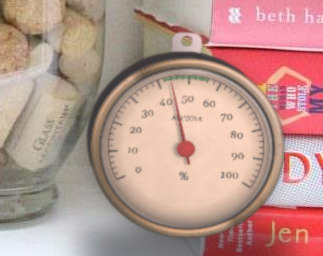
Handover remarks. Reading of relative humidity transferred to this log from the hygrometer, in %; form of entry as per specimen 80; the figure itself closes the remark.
44
